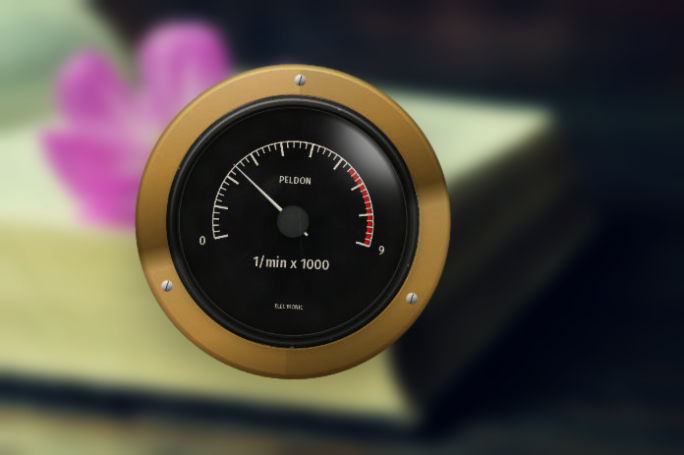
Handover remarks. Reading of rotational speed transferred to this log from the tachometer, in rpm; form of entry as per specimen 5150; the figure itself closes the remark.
2400
